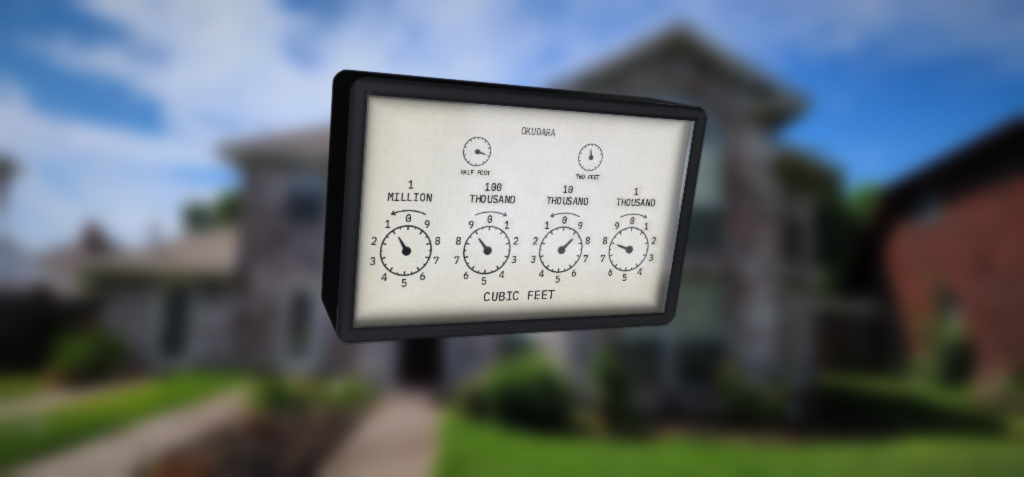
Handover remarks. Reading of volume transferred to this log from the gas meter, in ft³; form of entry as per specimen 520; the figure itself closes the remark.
88800
